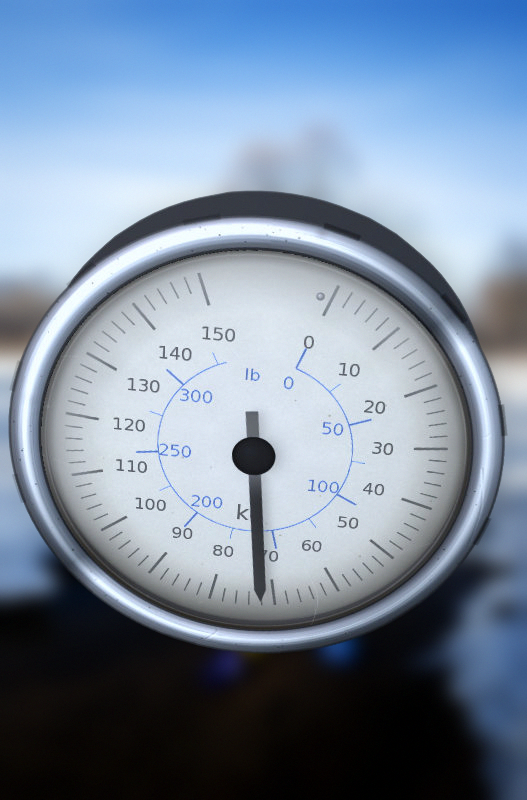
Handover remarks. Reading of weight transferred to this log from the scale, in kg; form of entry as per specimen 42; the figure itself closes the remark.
72
